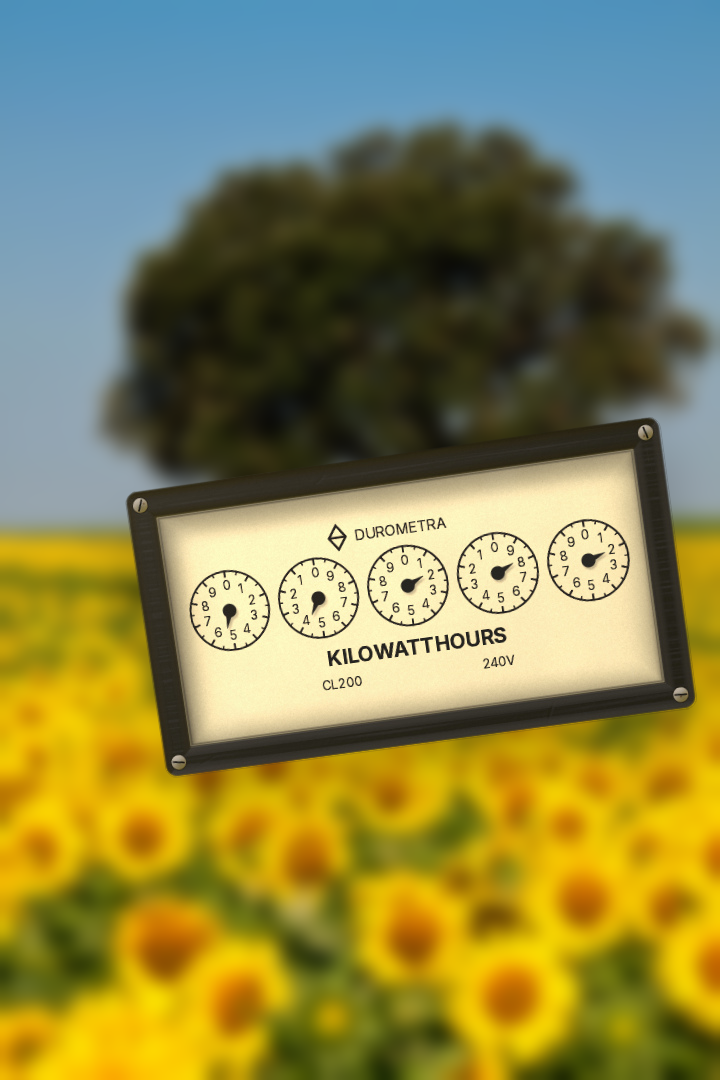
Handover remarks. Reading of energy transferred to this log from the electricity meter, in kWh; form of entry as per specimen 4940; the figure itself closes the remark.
54182
